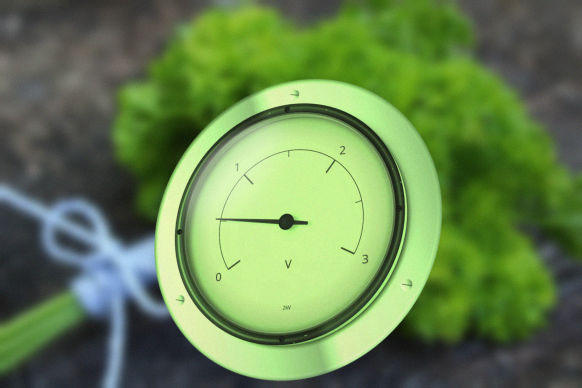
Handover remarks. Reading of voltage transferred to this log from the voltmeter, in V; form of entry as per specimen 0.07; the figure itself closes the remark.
0.5
